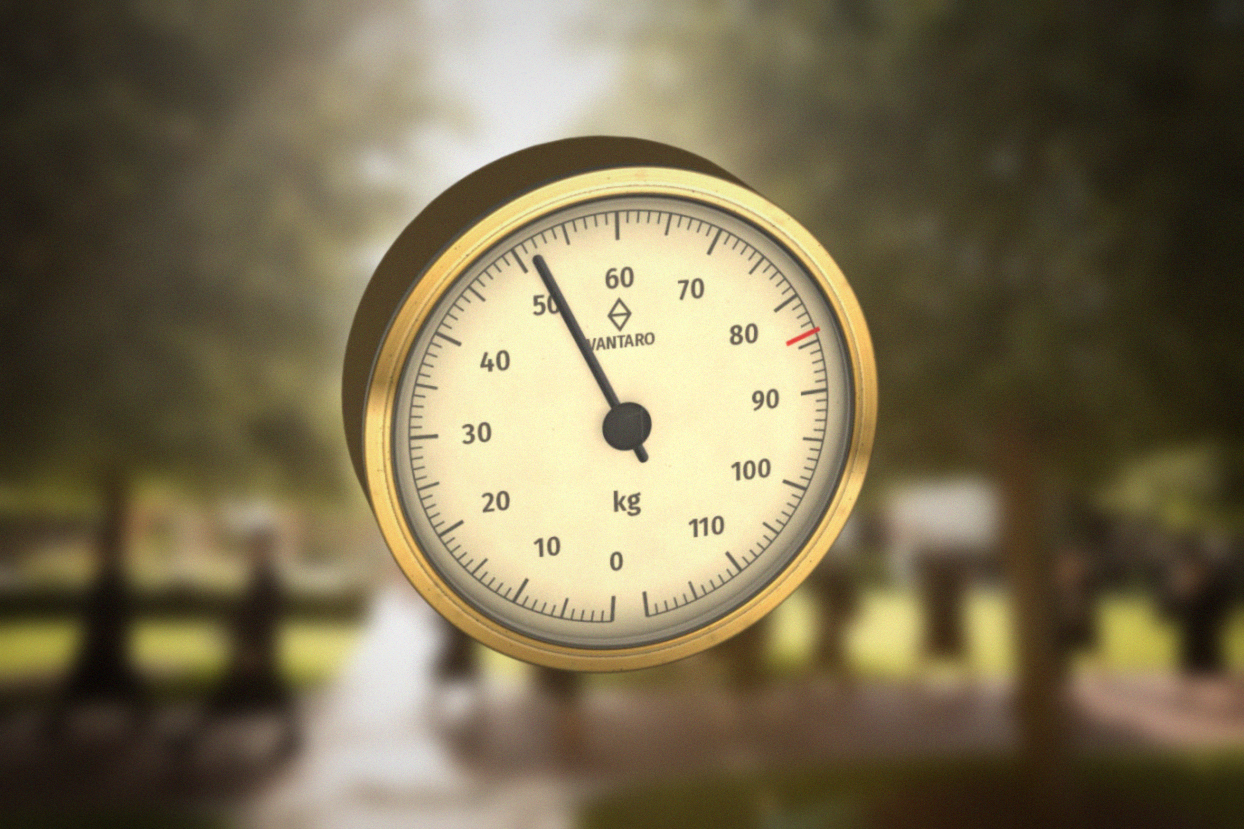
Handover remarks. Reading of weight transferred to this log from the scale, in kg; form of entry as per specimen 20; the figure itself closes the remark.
51.5
